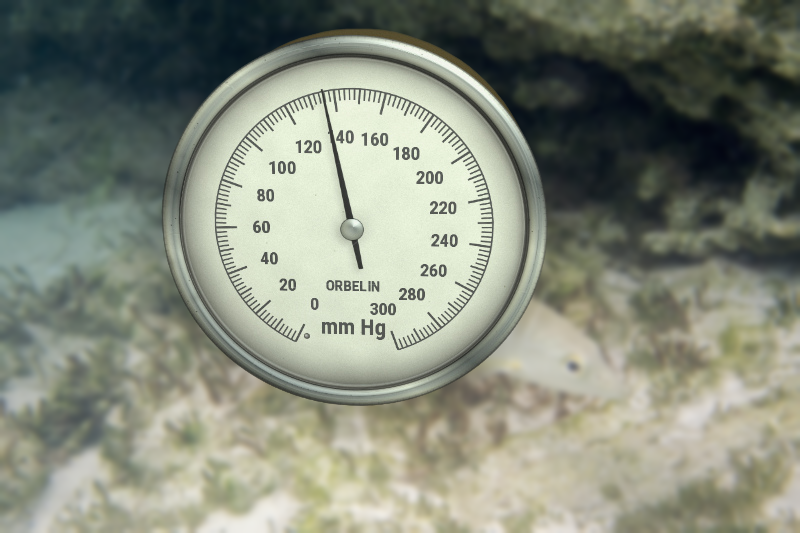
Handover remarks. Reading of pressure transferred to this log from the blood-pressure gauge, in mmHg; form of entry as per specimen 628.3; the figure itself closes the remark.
136
